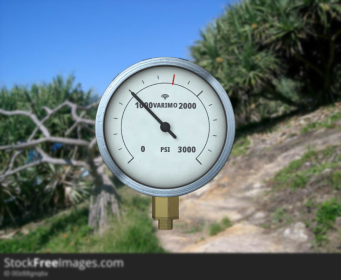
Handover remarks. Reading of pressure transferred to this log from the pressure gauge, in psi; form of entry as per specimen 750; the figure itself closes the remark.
1000
